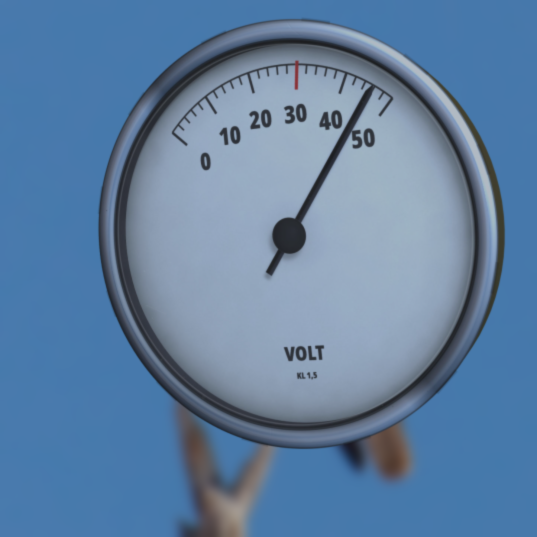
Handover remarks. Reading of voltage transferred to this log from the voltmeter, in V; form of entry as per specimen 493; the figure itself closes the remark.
46
